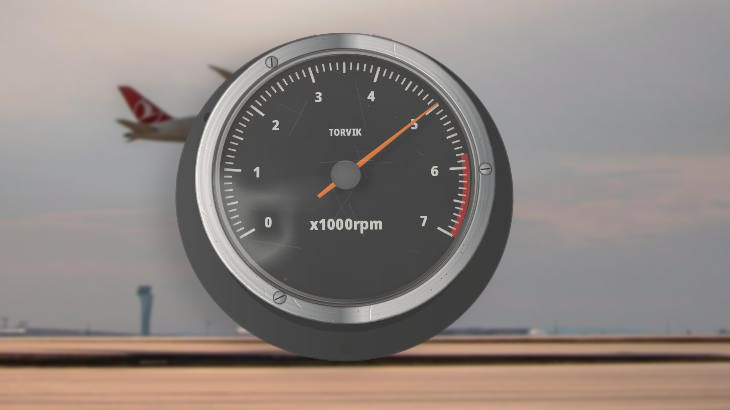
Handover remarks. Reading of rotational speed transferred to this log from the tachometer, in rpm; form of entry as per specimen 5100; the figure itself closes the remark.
5000
